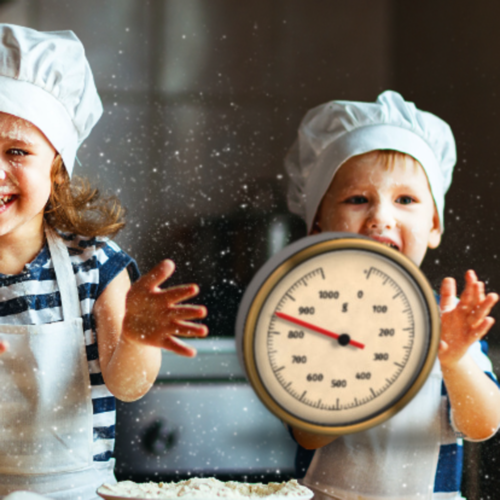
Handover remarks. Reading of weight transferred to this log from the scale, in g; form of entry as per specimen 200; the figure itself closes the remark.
850
